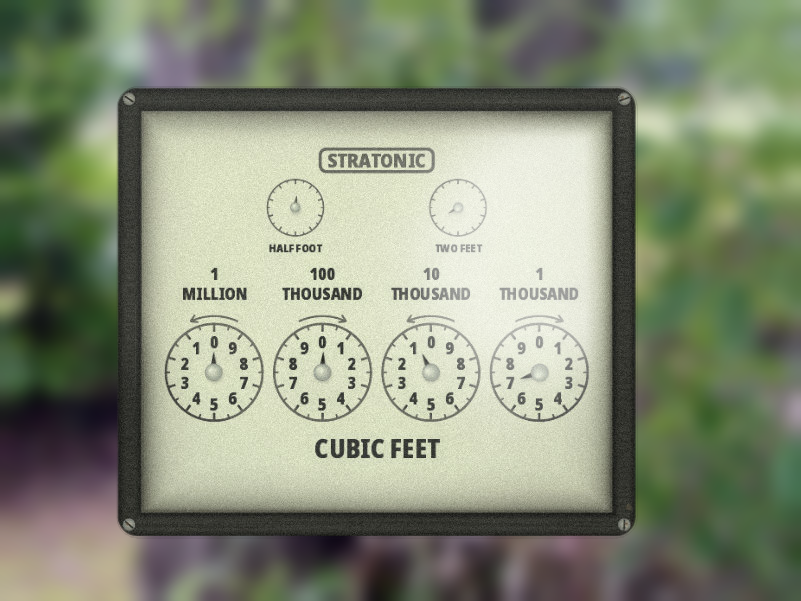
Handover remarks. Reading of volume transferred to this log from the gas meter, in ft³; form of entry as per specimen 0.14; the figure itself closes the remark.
700
